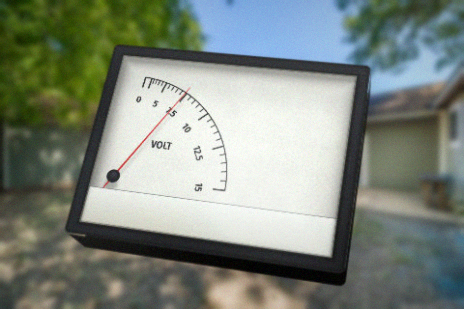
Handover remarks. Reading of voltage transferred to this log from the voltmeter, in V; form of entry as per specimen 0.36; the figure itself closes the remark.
7.5
